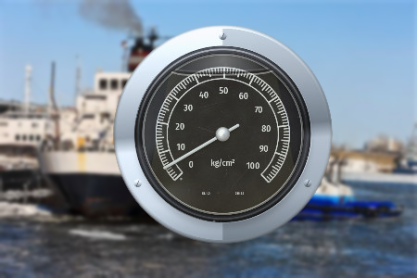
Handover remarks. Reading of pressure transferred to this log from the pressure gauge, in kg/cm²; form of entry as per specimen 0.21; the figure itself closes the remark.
5
